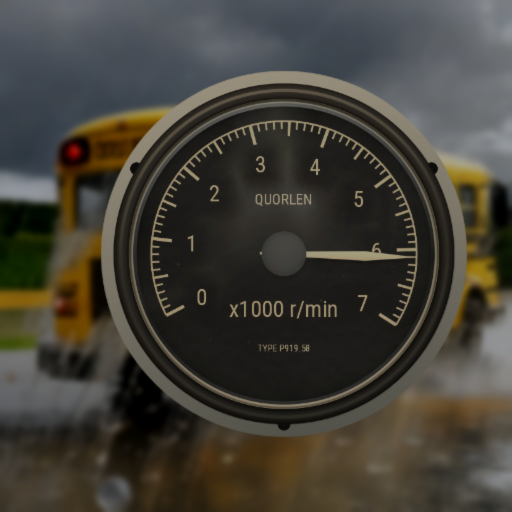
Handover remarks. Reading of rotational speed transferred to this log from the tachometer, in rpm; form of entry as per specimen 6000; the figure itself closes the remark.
6100
